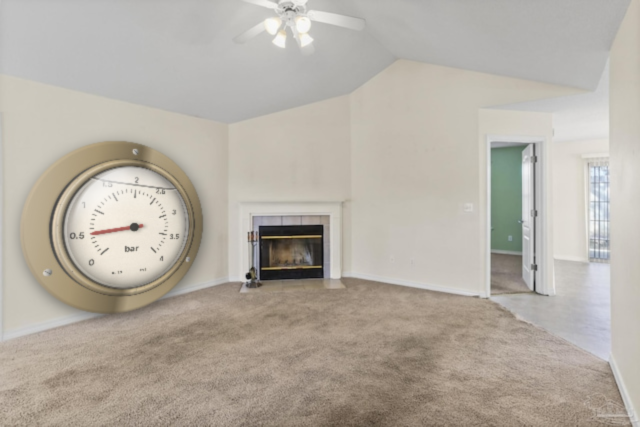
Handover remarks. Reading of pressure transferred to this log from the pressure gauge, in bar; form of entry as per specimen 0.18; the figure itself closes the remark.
0.5
